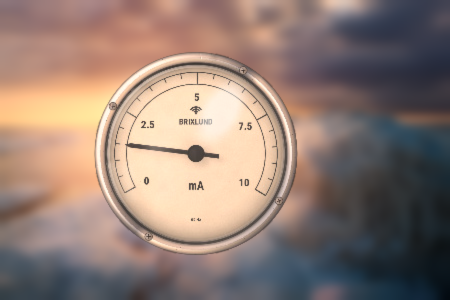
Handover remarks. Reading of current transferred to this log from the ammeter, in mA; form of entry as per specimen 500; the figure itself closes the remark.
1.5
